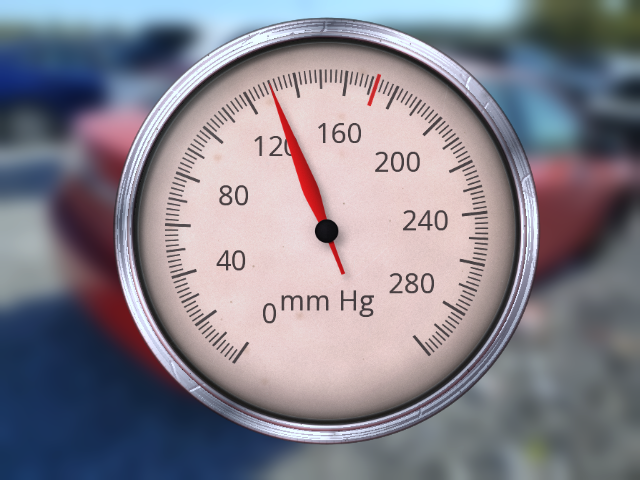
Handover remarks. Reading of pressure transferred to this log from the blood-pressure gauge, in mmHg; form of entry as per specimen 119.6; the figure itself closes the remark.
130
